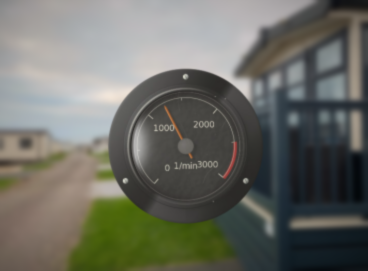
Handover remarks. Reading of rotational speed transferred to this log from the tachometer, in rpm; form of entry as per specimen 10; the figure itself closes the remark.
1250
